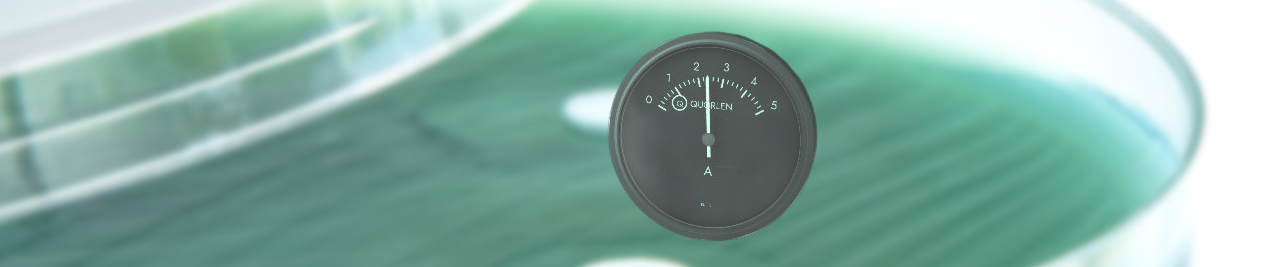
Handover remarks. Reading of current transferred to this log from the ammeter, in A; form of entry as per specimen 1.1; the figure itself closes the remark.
2.4
